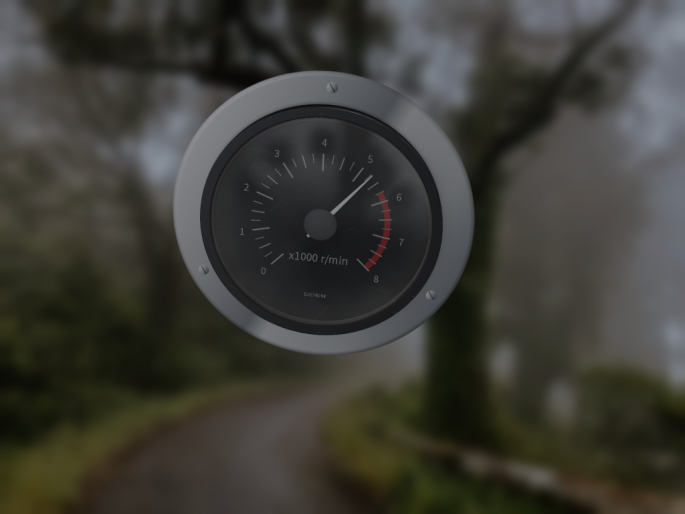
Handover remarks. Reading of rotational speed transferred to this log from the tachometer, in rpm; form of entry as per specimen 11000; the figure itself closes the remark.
5250
